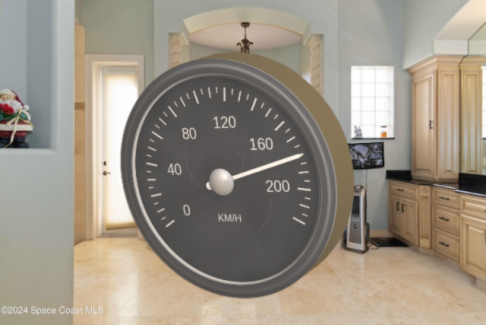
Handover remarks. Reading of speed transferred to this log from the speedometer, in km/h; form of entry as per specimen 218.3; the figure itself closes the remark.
180
